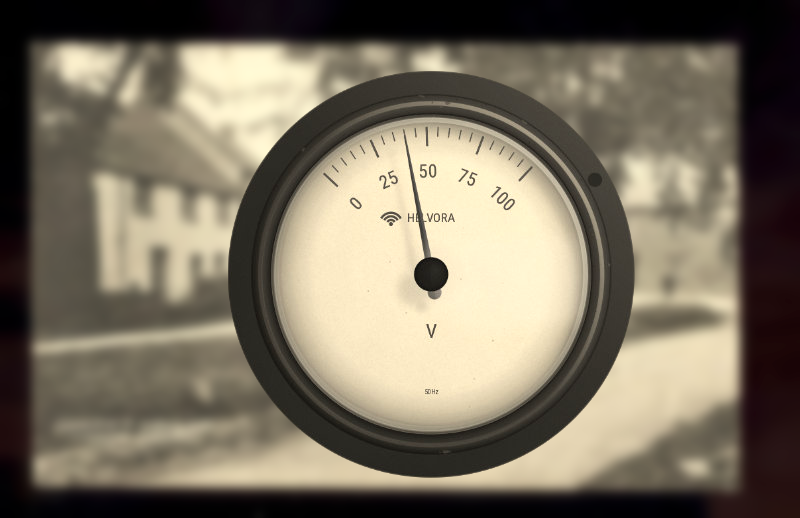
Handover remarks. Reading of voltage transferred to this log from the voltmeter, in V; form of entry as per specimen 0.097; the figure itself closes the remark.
40
